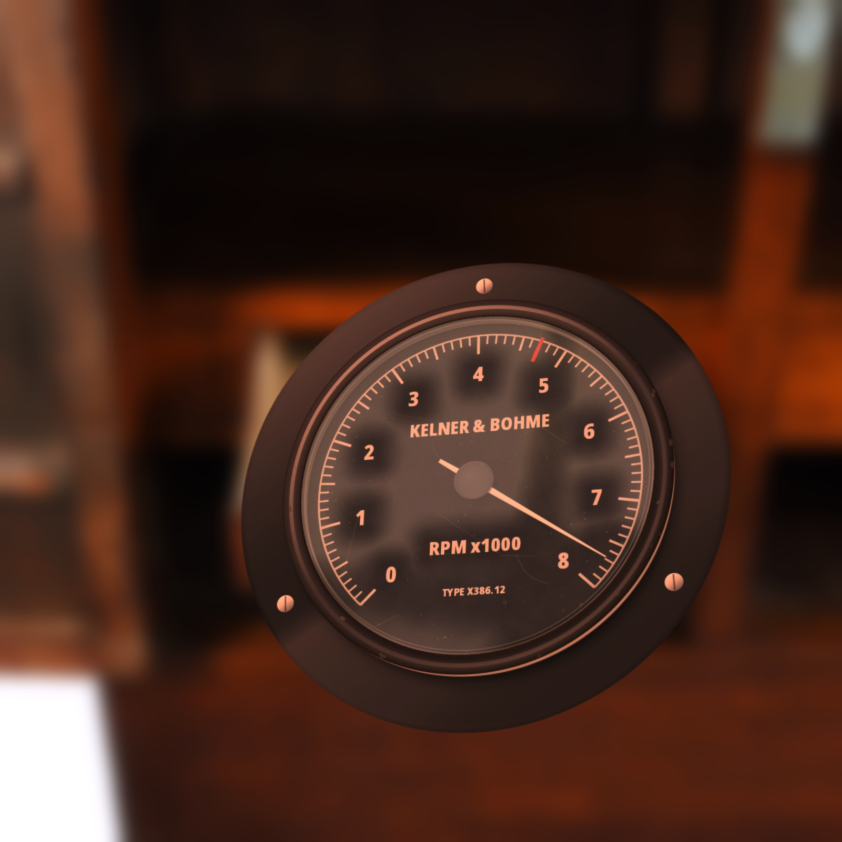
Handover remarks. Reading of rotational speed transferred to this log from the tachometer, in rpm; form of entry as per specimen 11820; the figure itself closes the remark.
7700
